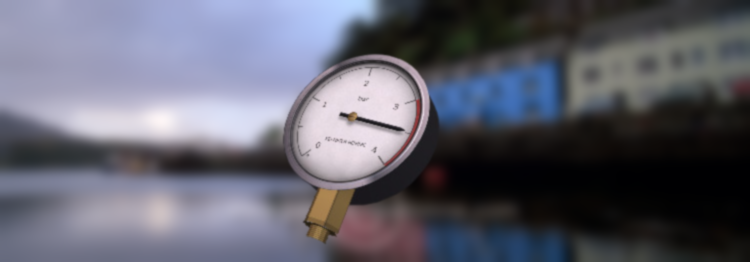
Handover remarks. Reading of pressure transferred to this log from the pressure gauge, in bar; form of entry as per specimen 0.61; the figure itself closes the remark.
3.5
